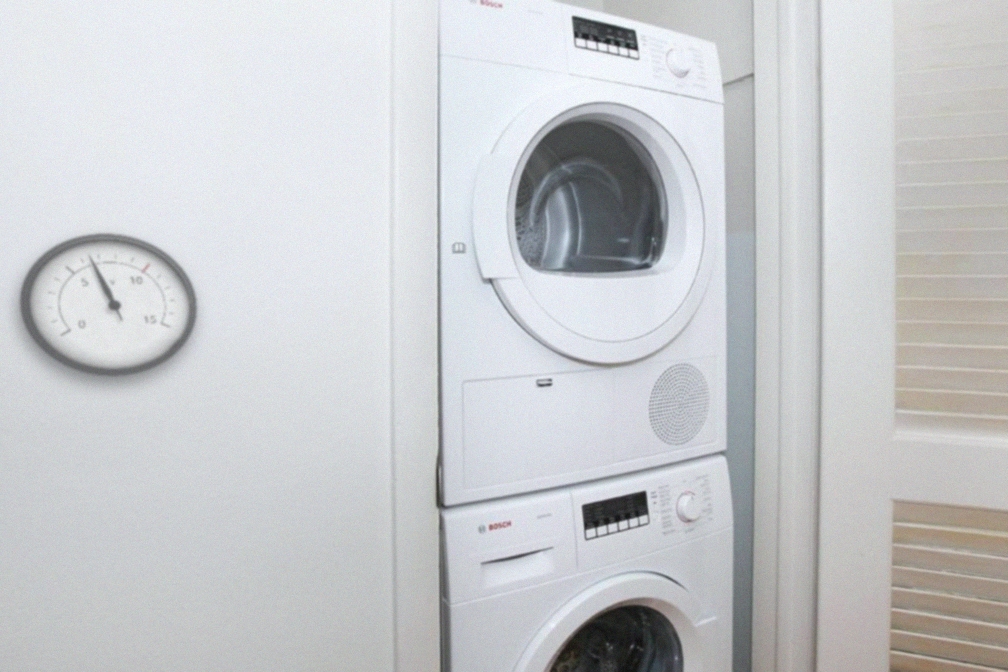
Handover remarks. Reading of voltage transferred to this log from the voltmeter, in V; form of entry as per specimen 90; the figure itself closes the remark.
6.5
